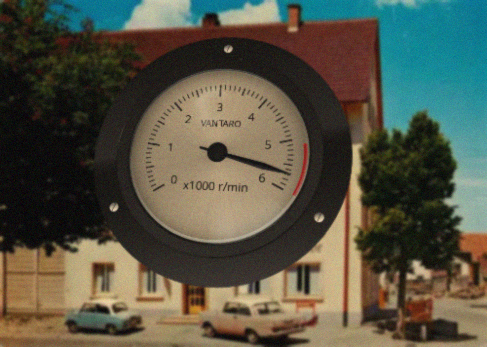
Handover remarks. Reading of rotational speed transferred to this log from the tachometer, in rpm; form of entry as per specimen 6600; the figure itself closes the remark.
5700
